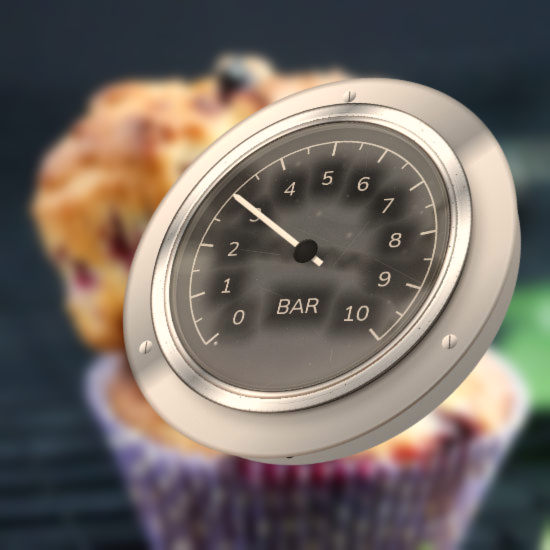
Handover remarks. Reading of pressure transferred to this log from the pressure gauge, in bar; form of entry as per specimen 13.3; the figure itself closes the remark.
3
